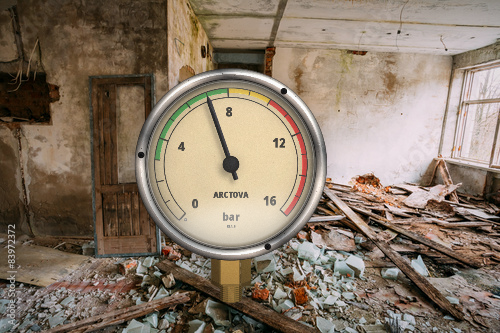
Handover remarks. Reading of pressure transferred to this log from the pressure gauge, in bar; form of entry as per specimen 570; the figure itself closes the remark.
7
